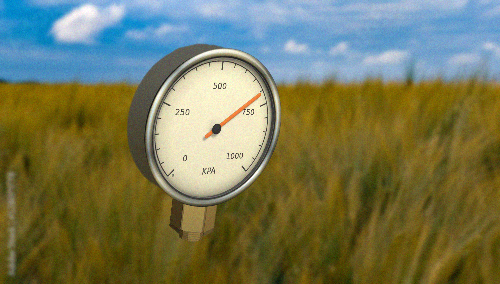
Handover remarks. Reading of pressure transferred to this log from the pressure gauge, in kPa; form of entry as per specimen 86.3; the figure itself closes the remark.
700
